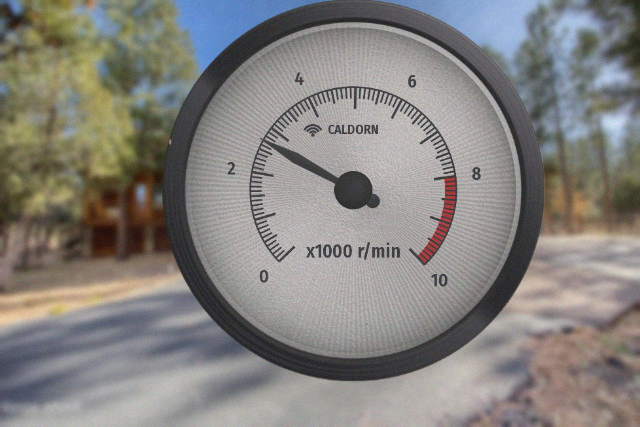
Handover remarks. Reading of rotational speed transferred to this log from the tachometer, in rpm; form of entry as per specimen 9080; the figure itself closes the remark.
2700
